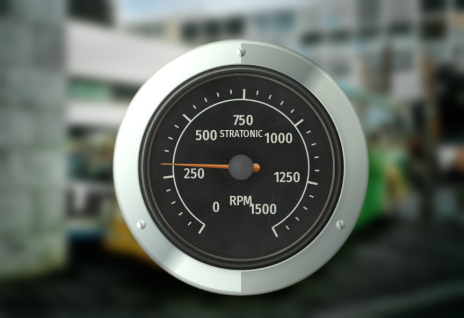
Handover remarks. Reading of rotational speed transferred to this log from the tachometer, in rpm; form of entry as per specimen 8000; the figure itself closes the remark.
300
